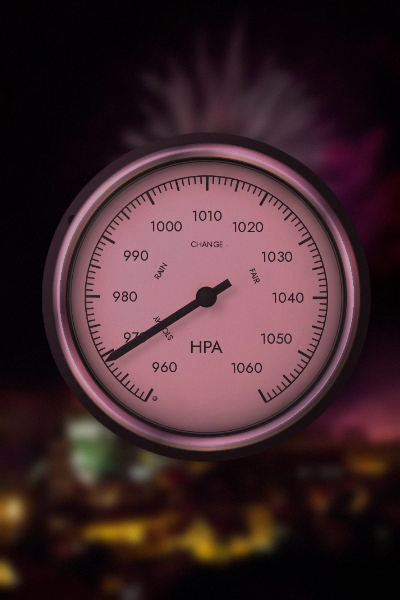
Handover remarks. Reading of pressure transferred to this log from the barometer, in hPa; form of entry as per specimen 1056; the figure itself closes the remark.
969
